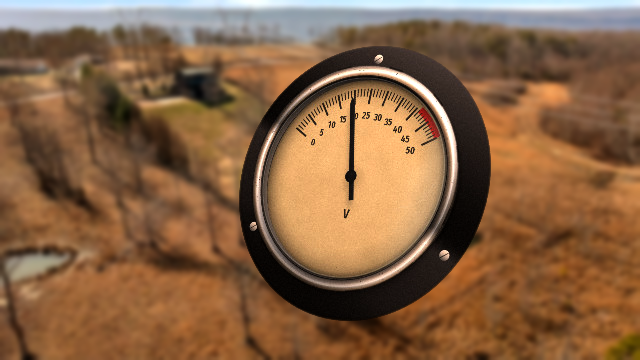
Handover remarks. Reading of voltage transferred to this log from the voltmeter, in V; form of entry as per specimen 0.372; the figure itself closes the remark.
20
